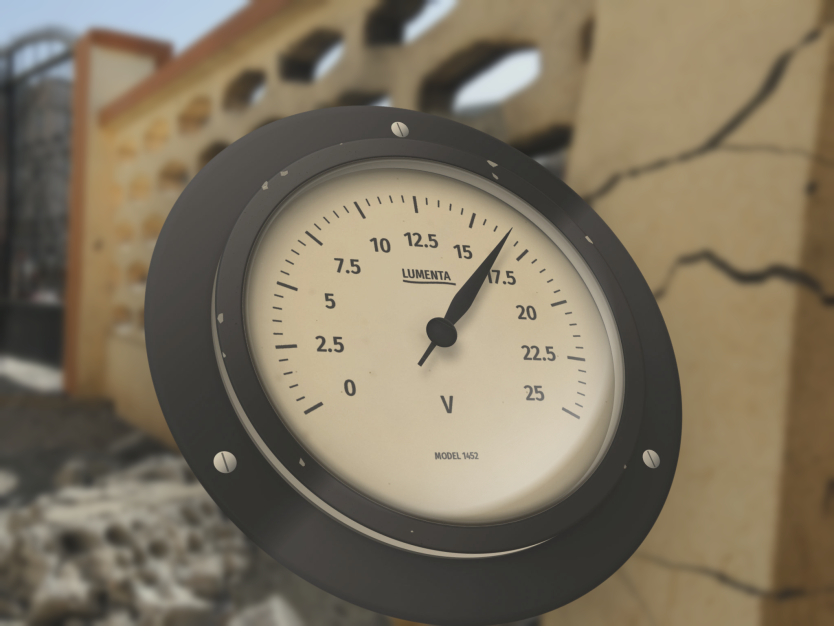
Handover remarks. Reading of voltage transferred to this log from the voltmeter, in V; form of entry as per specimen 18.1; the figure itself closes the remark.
16.5
